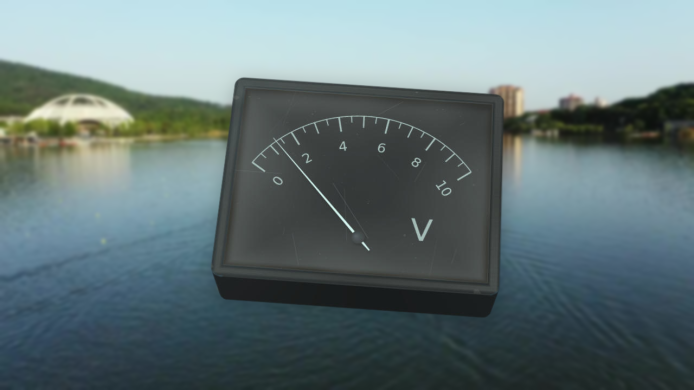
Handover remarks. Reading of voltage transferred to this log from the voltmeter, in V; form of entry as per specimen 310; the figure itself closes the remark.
1.25
